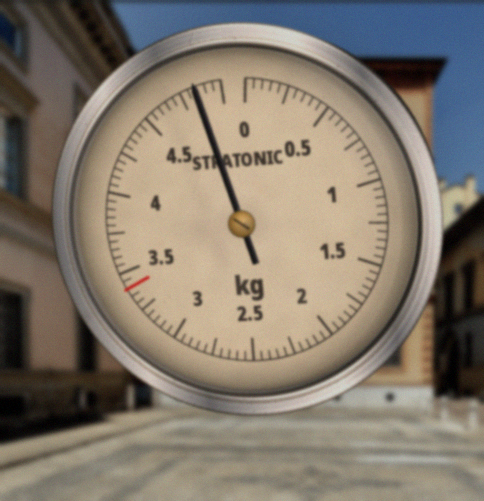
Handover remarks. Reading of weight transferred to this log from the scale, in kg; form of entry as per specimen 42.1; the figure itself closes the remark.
4.85
